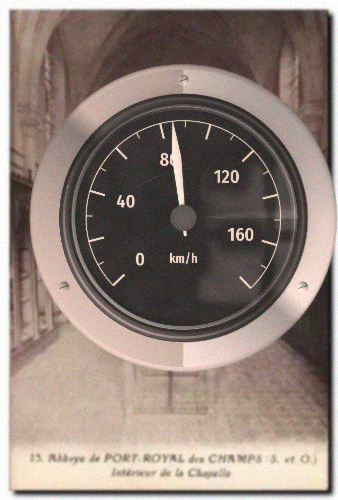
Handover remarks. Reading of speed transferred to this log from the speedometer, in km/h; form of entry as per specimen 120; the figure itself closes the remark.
85
